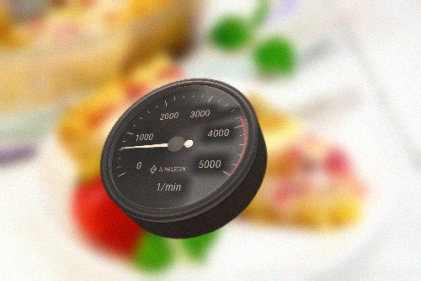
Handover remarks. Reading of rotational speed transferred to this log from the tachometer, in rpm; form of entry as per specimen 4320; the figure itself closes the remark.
600
